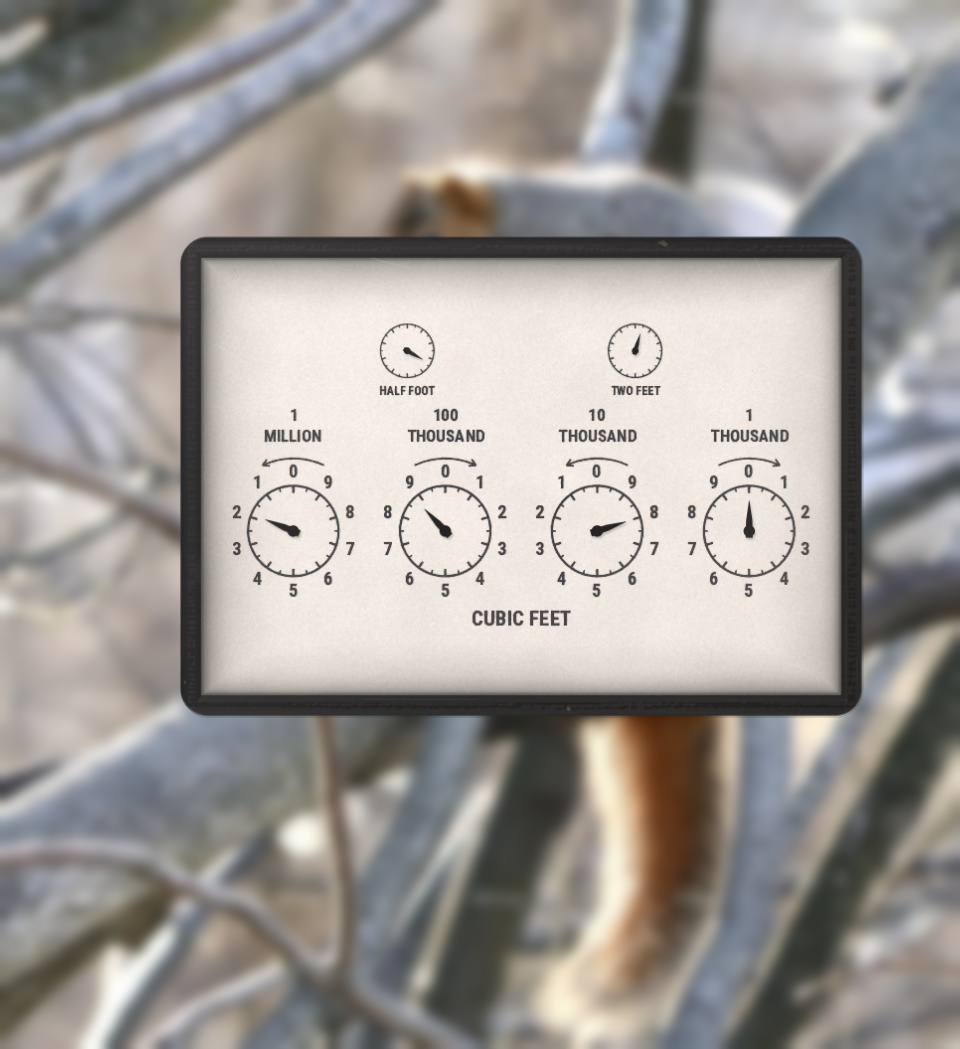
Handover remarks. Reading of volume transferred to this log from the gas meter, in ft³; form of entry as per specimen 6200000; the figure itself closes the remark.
188000
